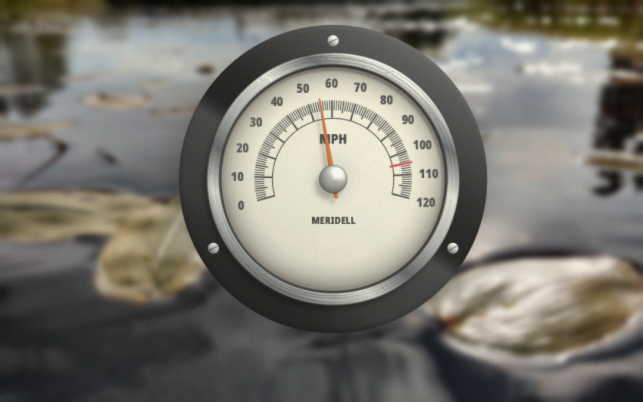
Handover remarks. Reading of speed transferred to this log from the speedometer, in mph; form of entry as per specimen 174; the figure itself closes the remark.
55
